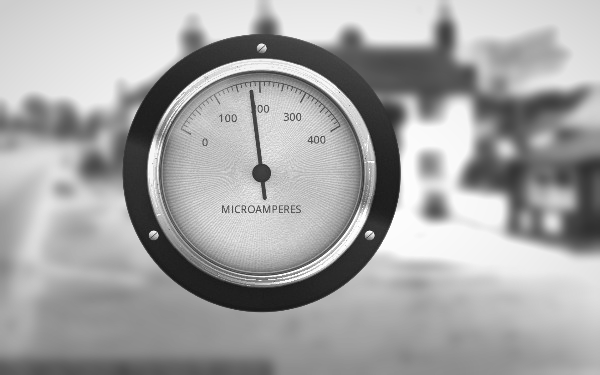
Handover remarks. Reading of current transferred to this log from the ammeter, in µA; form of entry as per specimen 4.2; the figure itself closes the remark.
180
